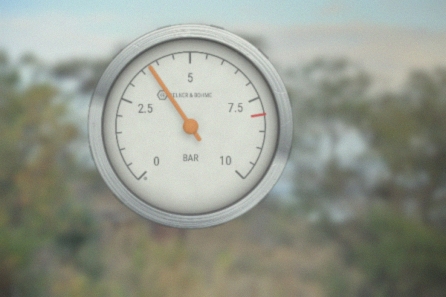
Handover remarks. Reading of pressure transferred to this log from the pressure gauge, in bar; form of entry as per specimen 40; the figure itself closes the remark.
3.75
